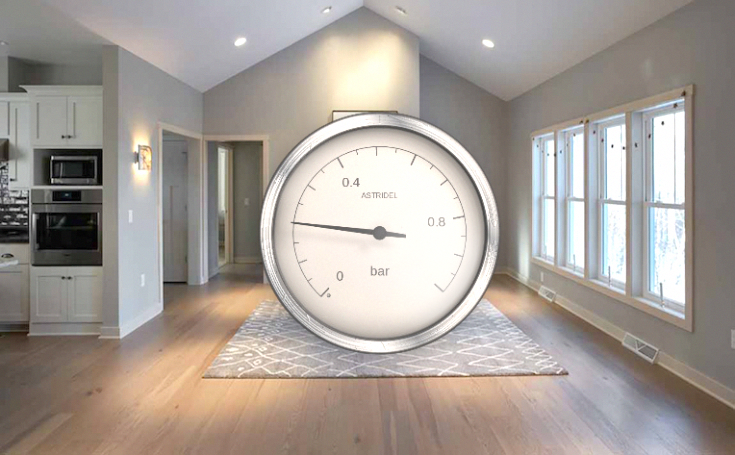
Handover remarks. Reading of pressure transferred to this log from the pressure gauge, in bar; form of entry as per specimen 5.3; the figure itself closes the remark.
0.2
